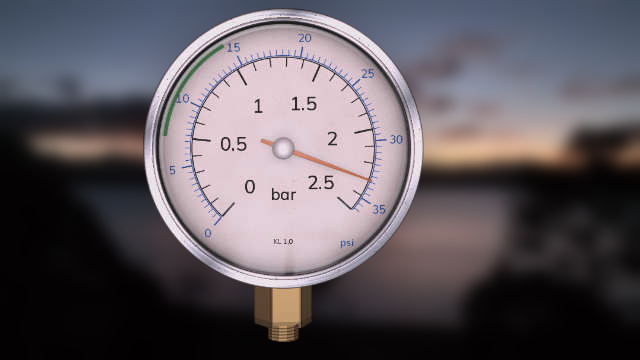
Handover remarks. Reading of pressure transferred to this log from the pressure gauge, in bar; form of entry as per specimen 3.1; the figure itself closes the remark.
2.3
